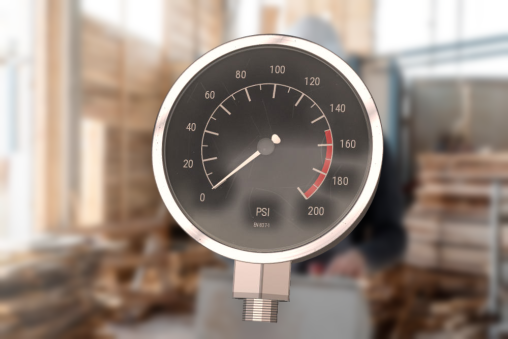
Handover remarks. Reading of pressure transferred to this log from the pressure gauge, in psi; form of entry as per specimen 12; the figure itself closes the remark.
0
